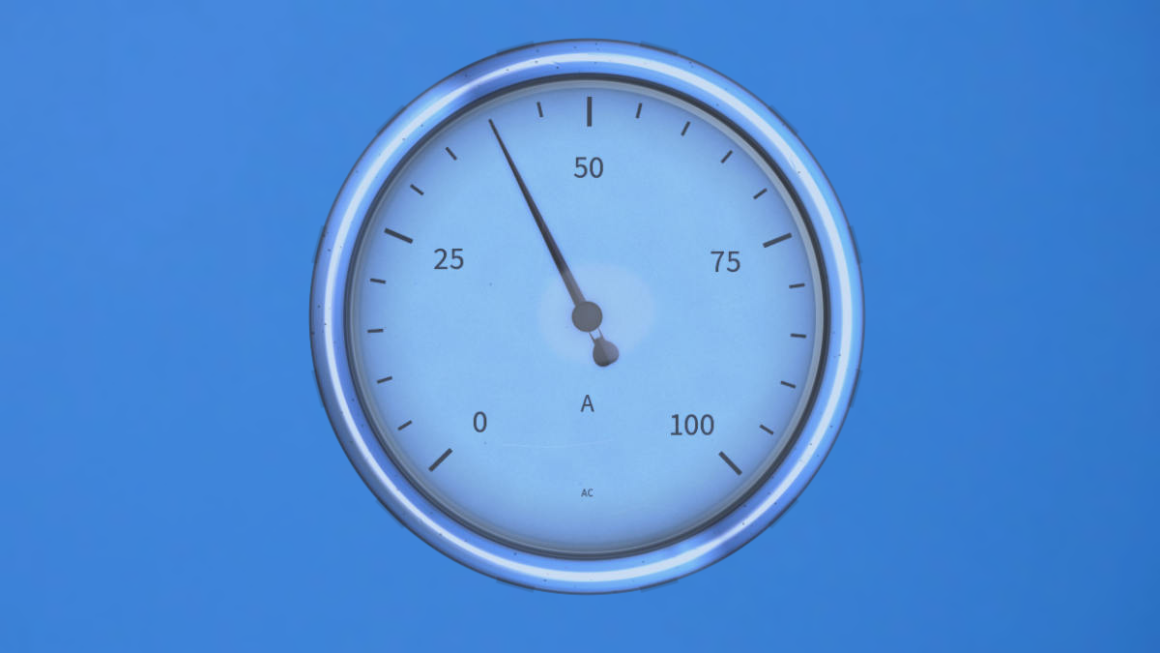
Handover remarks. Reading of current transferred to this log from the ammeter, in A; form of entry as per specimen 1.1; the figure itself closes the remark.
40
